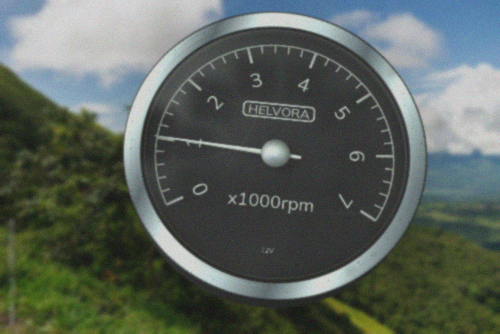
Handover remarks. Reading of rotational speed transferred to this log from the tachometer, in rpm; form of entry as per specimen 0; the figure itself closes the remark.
1000
